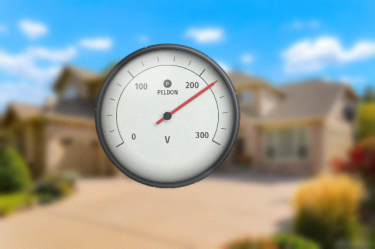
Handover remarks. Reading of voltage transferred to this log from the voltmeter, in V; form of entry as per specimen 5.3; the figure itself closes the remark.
220
